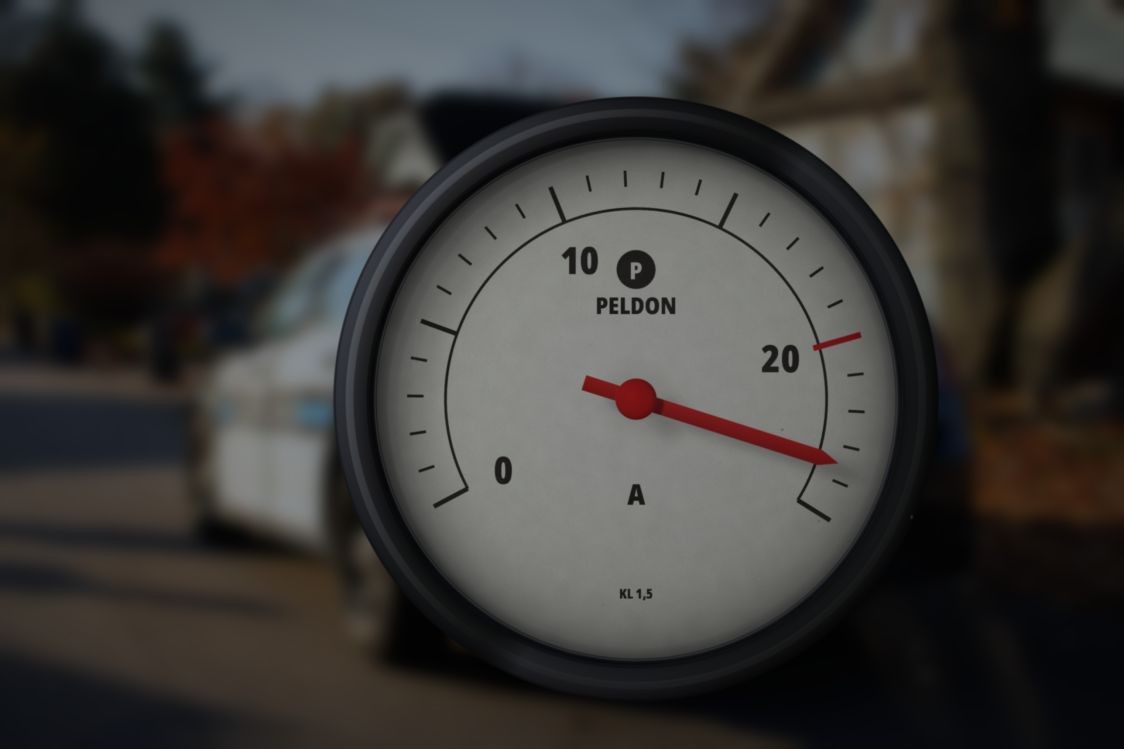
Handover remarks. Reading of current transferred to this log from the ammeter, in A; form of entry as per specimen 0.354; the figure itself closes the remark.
23.5
